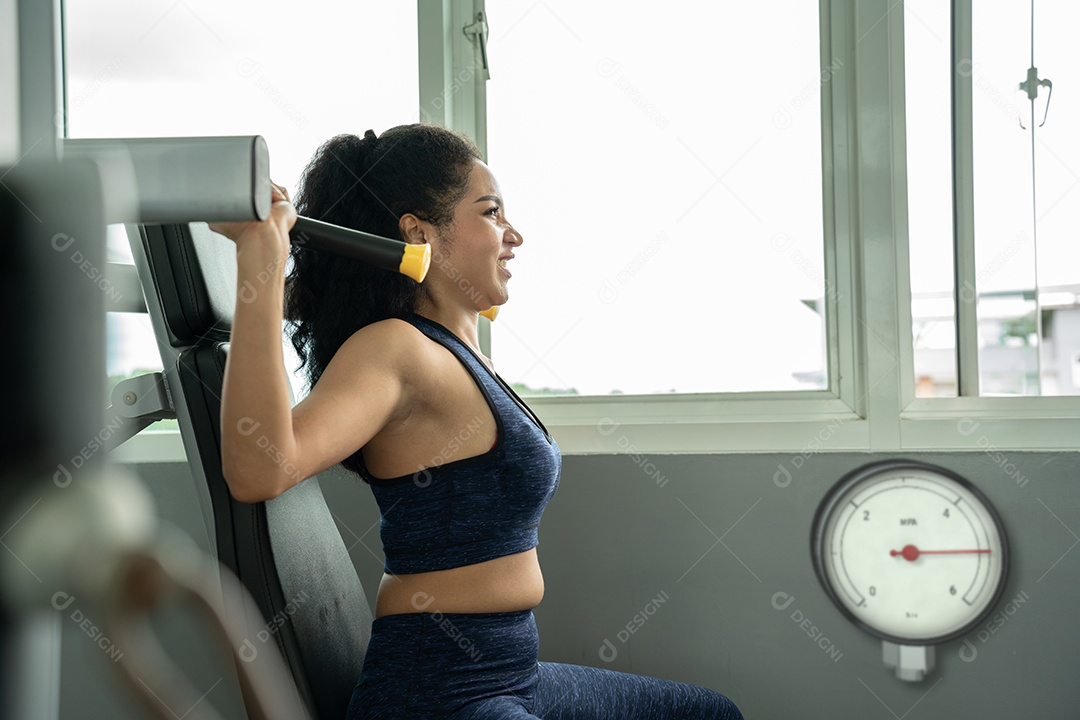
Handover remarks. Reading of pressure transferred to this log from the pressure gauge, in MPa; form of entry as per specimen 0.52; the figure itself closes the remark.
5
